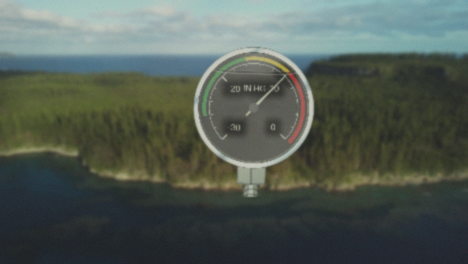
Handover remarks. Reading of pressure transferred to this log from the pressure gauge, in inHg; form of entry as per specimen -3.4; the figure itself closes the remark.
-10
